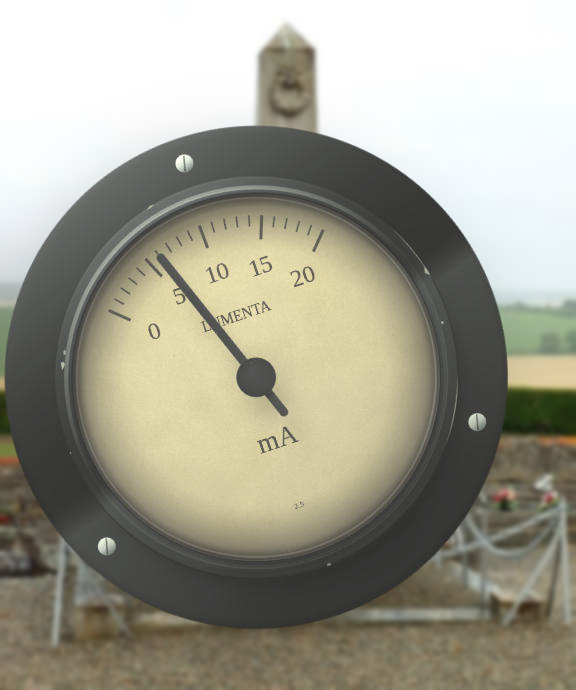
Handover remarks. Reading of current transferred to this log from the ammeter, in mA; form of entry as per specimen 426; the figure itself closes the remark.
6
